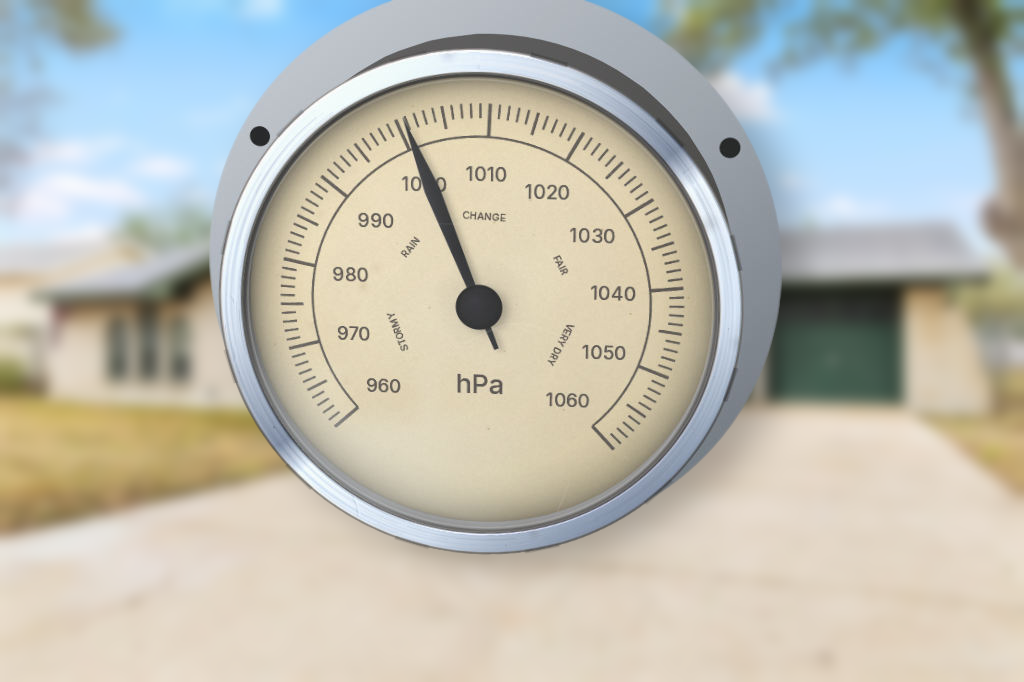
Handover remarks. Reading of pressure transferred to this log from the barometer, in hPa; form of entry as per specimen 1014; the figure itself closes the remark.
1001
